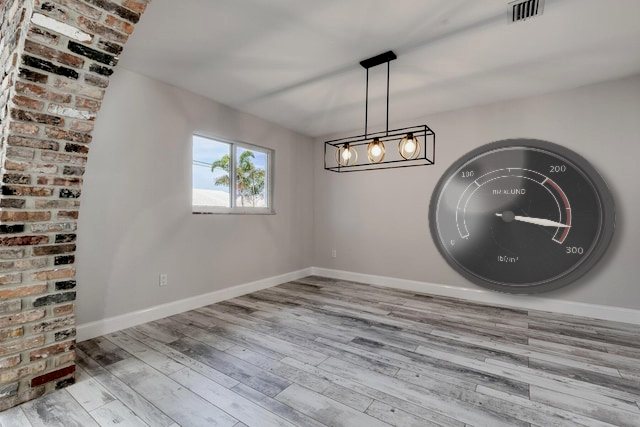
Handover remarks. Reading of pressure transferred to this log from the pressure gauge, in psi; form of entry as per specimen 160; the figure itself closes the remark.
275
